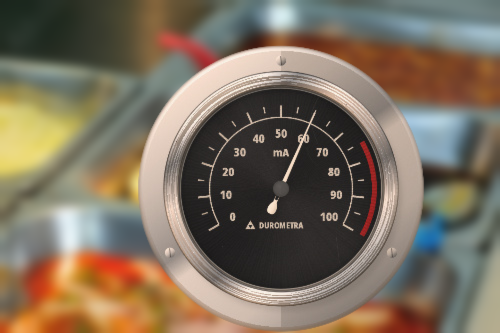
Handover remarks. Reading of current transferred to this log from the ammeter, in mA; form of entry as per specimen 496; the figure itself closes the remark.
60
